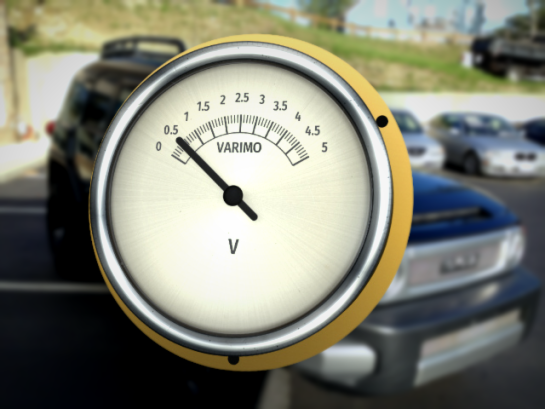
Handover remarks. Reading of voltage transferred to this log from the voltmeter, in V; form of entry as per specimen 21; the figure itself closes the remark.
0.5
